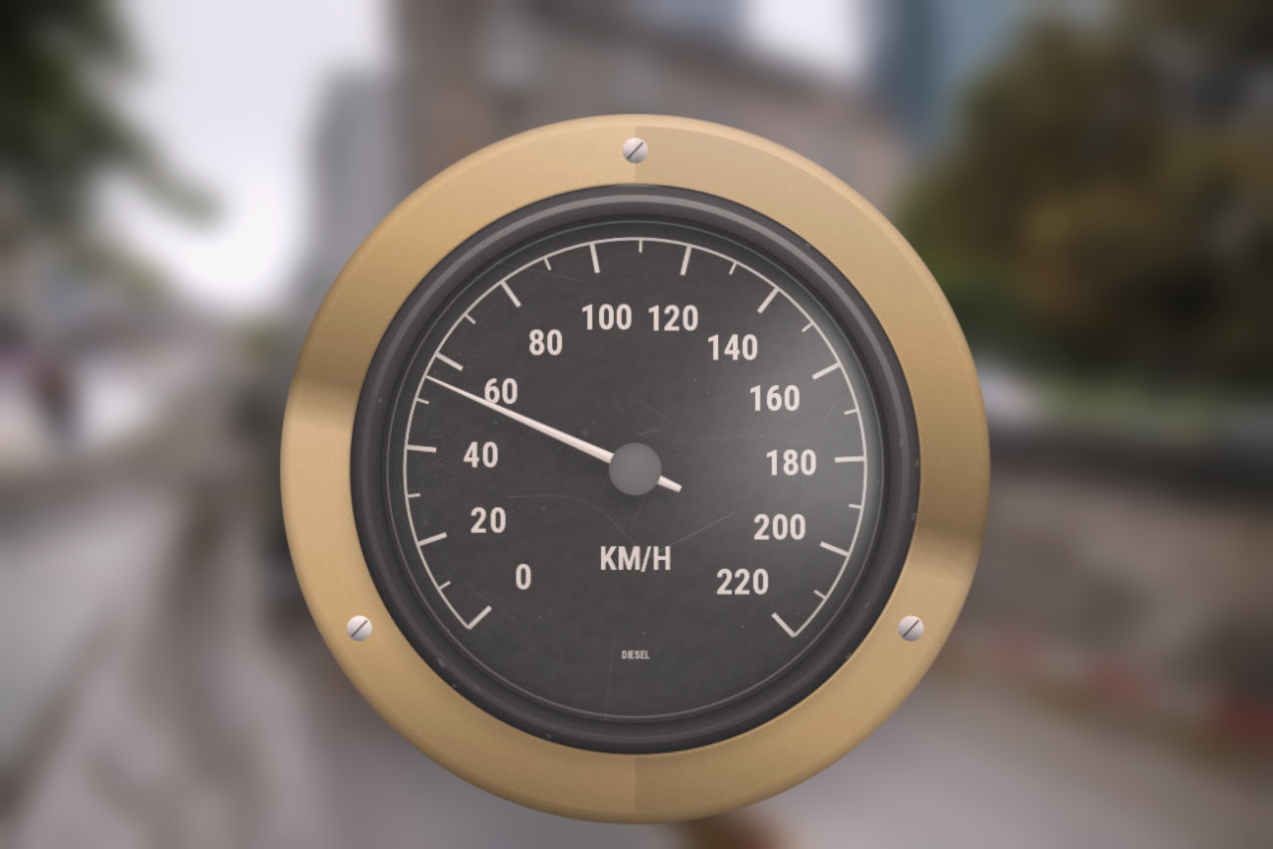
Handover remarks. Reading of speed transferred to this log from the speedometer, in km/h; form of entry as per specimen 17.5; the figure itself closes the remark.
55
